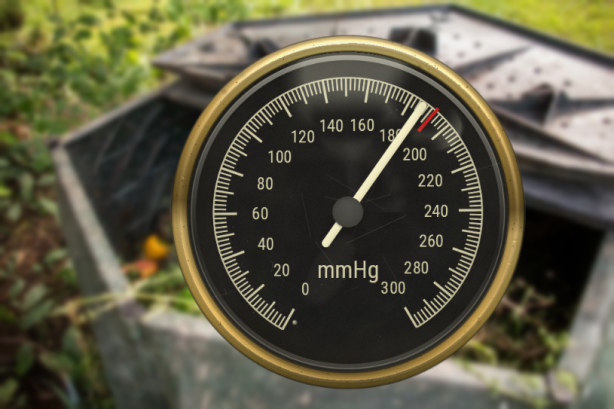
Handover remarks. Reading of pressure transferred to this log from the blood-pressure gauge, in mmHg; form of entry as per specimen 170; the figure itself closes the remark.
186
